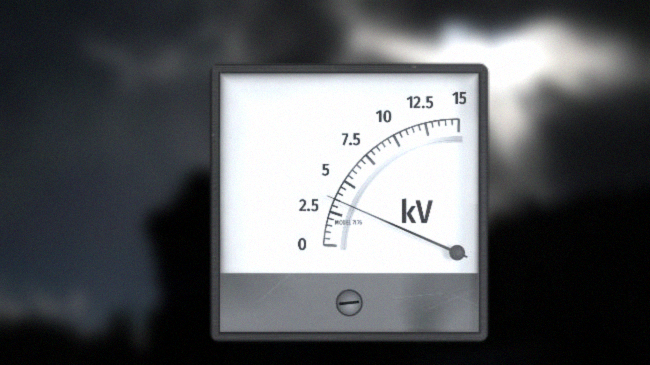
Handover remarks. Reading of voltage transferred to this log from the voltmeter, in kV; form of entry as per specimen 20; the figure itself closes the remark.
3.5
